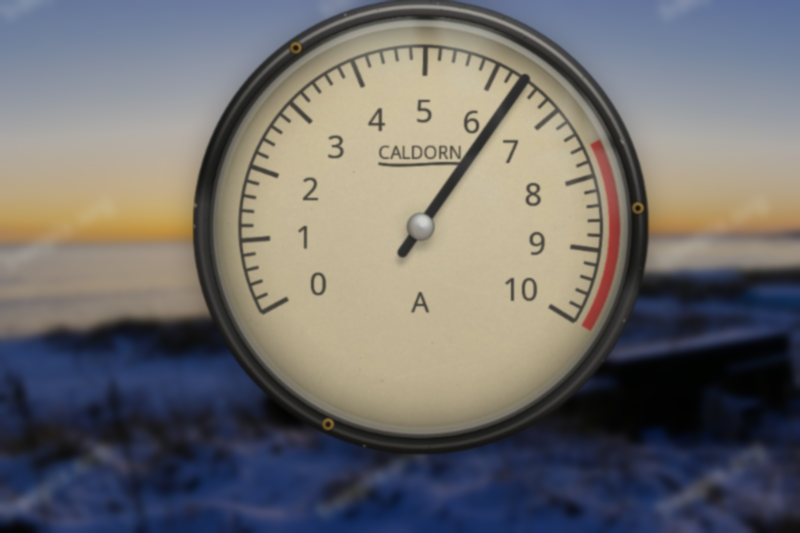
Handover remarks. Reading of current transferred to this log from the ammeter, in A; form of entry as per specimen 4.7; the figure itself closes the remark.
6.4
